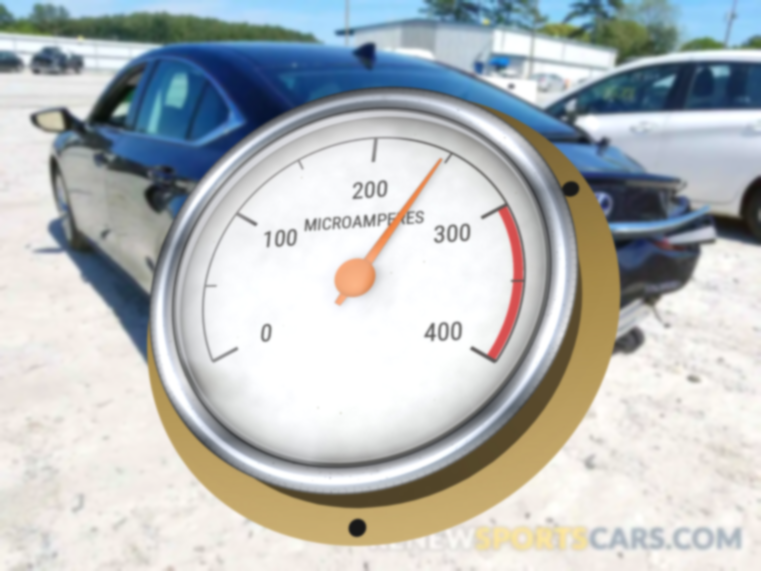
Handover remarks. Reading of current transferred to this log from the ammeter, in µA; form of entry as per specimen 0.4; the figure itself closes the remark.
250
